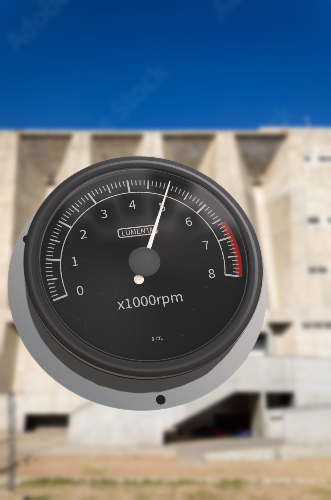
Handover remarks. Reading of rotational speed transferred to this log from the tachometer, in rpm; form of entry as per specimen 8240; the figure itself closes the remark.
5000
